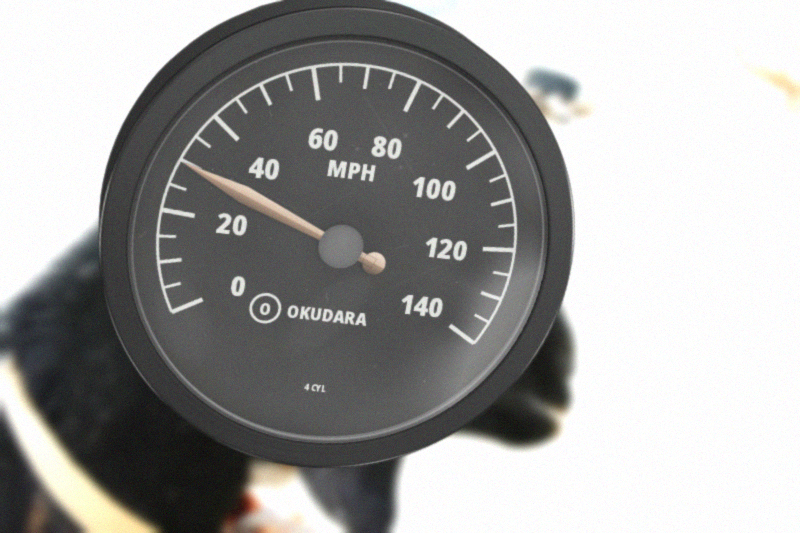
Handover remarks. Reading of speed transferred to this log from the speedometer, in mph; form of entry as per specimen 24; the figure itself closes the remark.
30
